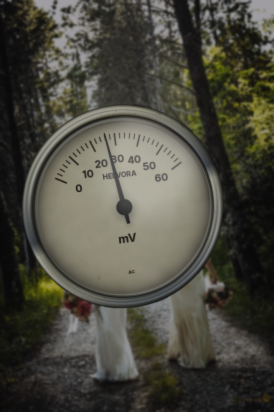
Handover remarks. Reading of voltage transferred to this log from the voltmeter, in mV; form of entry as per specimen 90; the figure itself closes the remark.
26
